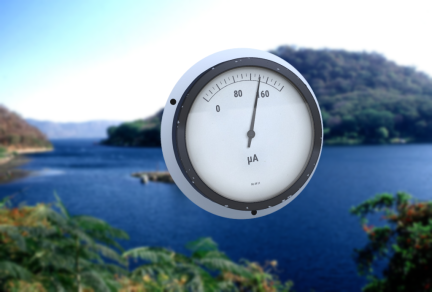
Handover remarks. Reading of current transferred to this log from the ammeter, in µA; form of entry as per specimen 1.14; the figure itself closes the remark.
140
